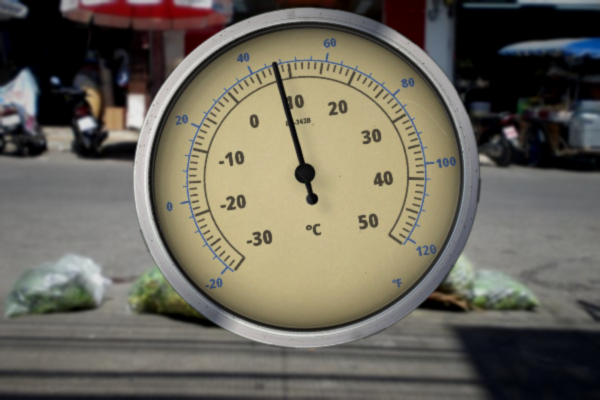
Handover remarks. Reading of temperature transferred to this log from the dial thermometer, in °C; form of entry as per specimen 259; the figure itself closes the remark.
8
